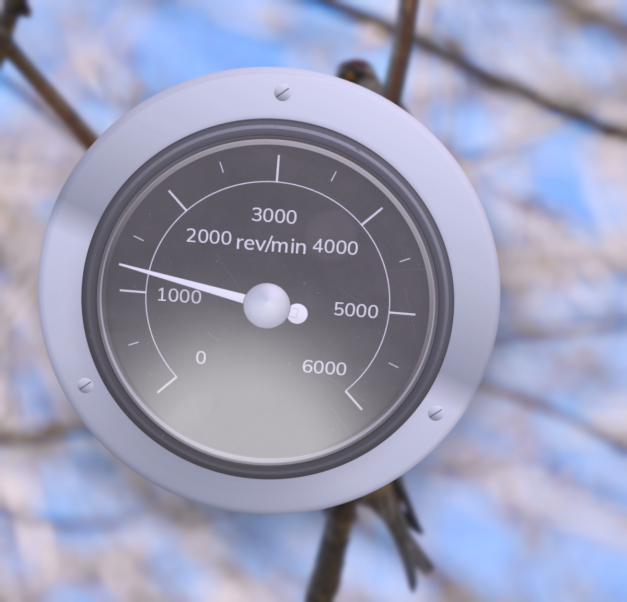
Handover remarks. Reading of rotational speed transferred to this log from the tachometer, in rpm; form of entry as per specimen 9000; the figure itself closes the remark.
1250
